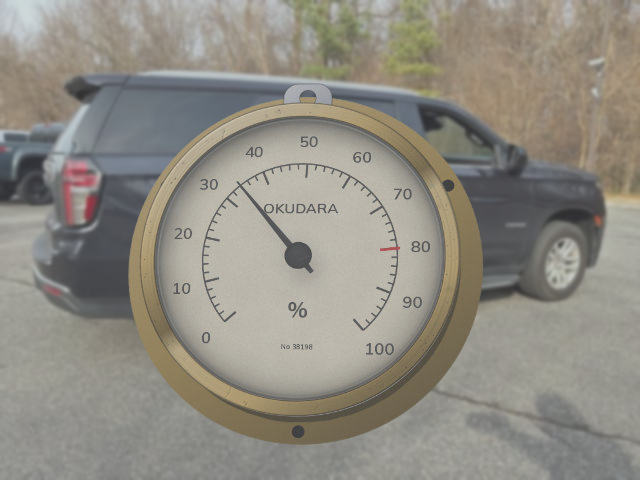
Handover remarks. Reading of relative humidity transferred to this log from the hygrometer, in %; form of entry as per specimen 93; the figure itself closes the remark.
34
